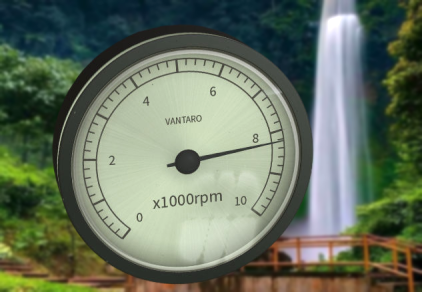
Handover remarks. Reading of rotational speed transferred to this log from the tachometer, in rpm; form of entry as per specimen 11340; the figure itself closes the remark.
8200
